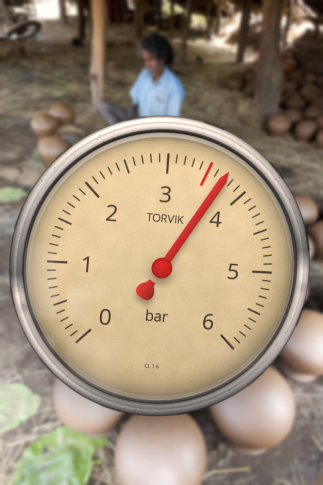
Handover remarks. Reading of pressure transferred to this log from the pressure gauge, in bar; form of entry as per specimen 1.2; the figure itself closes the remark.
3.7
